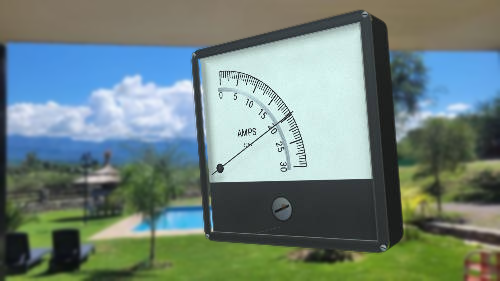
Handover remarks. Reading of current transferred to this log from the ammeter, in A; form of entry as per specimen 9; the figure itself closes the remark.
20
